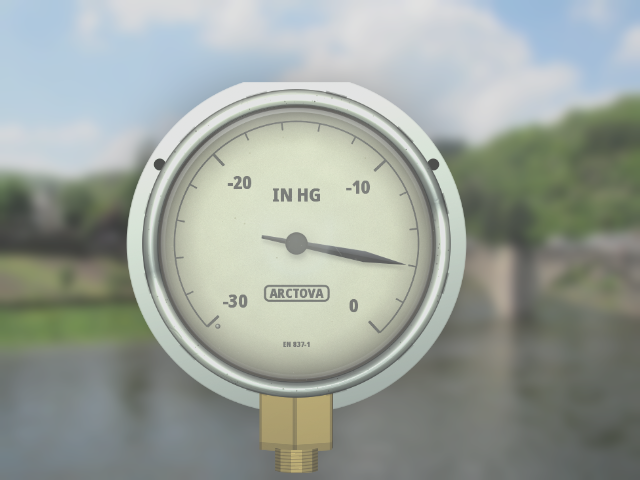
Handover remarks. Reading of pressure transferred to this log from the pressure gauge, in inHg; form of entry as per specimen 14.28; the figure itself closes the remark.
-4
